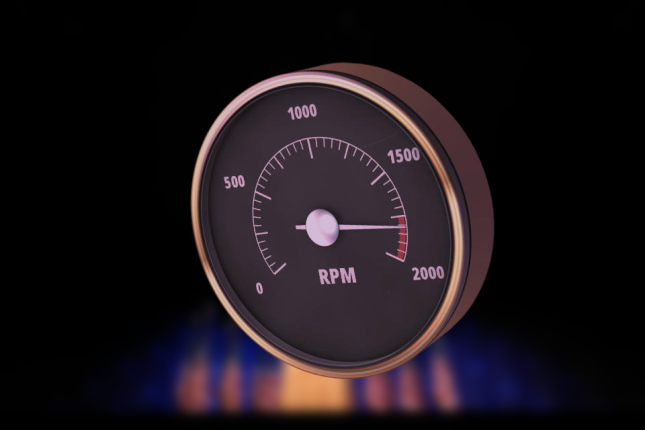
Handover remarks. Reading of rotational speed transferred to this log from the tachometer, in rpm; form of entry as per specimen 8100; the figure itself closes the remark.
1800
